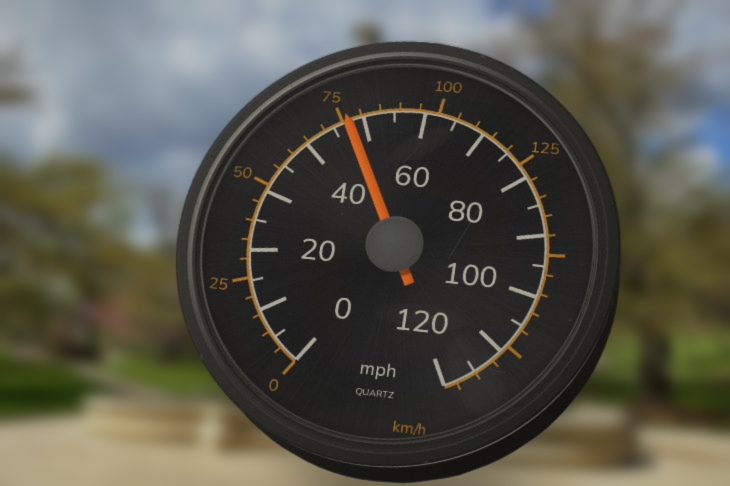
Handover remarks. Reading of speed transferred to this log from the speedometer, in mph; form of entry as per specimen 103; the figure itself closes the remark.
47.5
